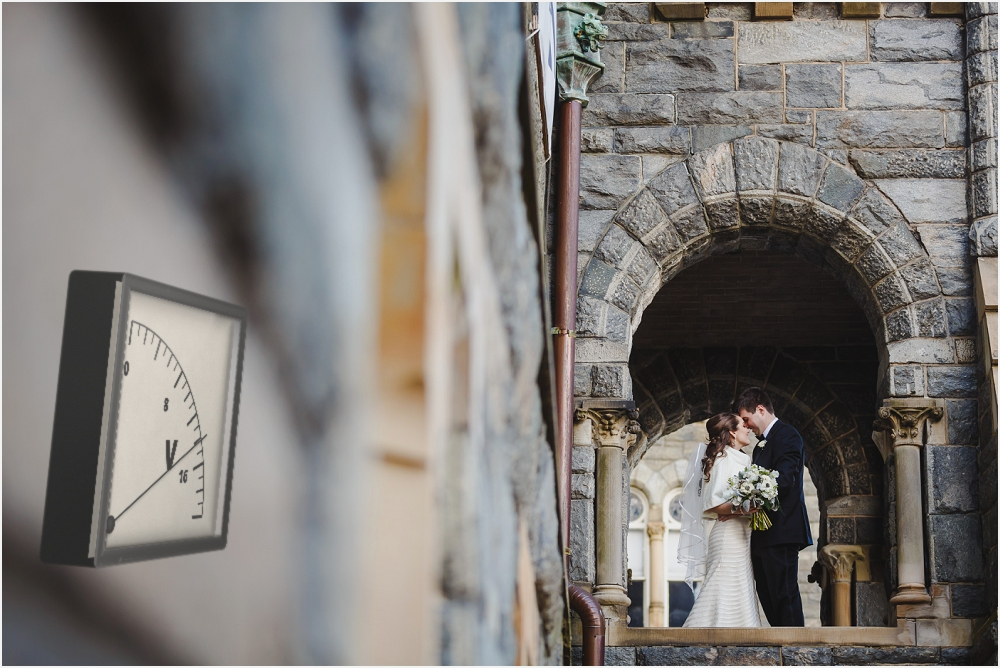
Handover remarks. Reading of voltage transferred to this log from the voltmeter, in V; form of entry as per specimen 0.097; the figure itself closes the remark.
14
